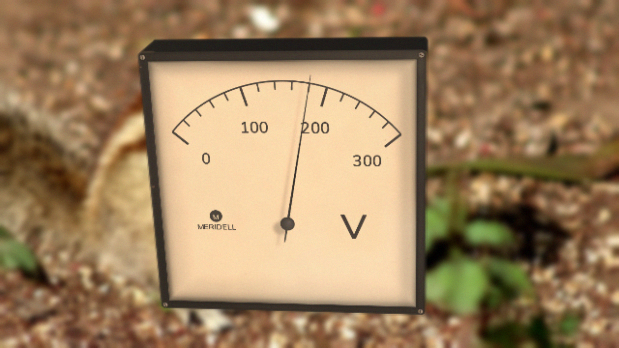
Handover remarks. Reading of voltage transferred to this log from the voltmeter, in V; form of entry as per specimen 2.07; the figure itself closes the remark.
180
